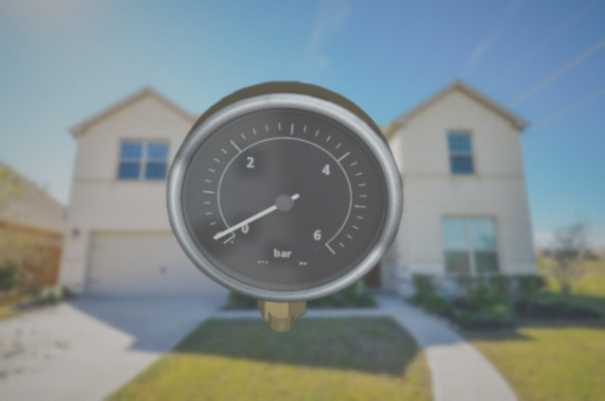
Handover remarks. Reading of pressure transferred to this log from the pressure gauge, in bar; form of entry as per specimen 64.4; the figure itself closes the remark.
0.2
